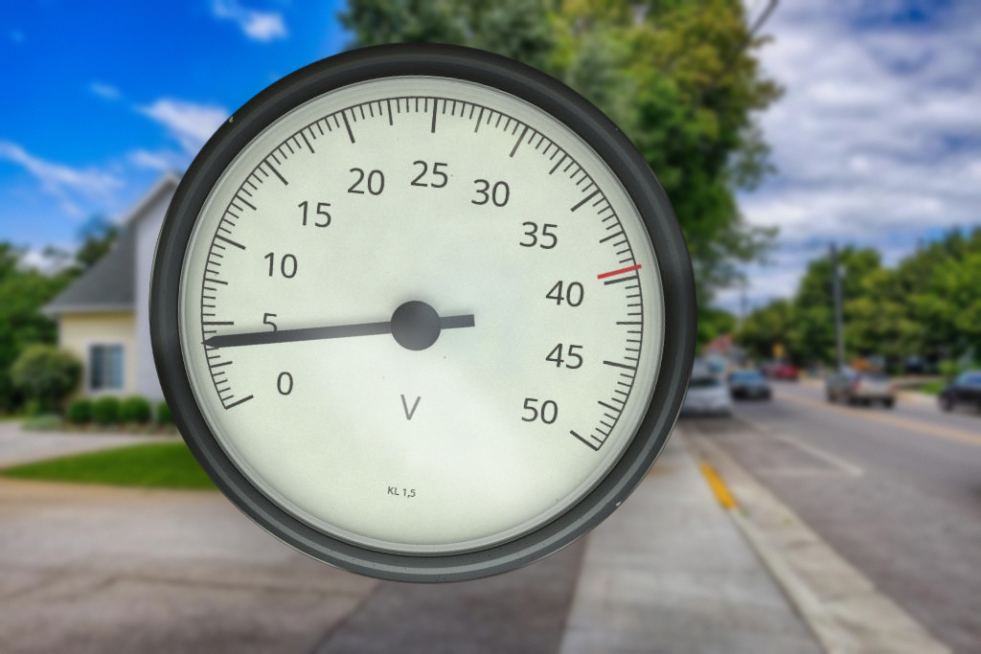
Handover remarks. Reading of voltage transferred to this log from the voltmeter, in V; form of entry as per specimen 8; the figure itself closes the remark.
4
